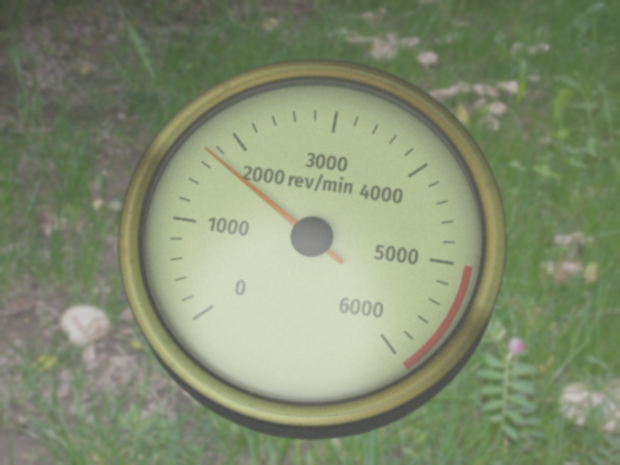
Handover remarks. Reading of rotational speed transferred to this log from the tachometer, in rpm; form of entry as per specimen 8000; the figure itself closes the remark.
1700
